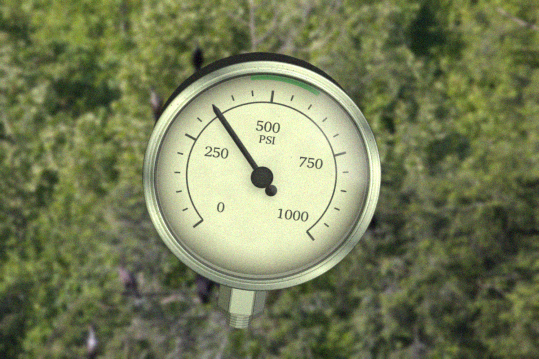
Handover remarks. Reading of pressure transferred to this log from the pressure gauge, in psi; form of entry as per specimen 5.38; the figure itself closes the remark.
350
